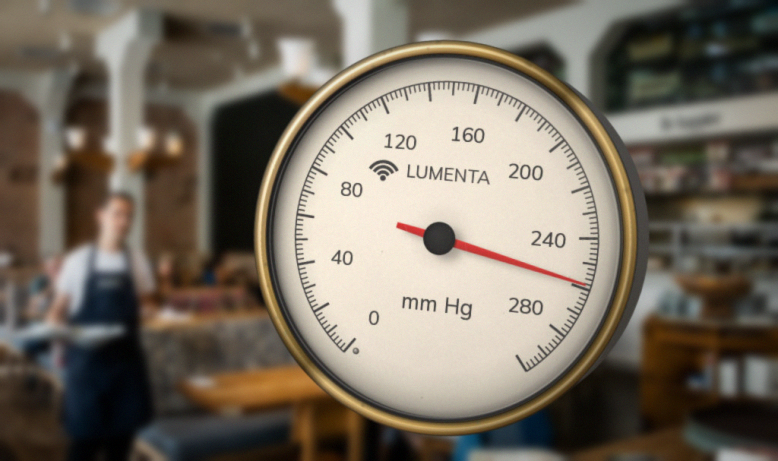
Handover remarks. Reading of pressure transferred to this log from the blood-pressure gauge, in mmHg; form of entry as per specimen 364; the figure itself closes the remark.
258
